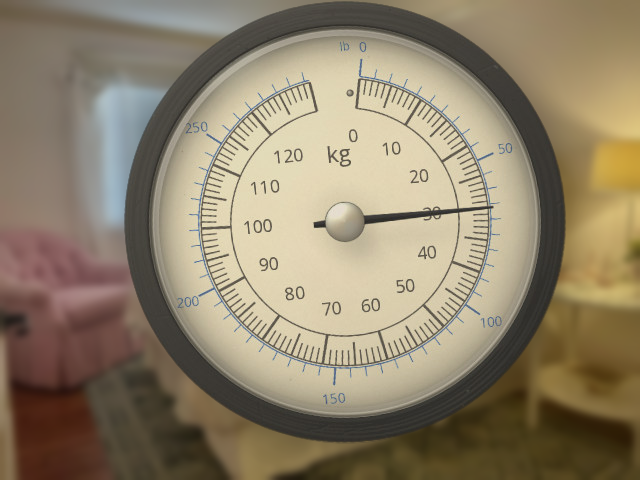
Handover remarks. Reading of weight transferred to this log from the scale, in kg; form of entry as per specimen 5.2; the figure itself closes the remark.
30
